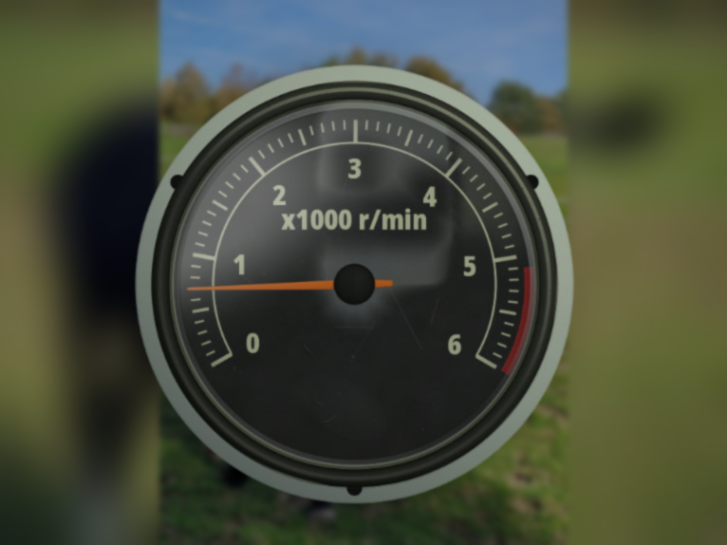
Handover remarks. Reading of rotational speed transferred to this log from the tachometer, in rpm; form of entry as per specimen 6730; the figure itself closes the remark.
700
